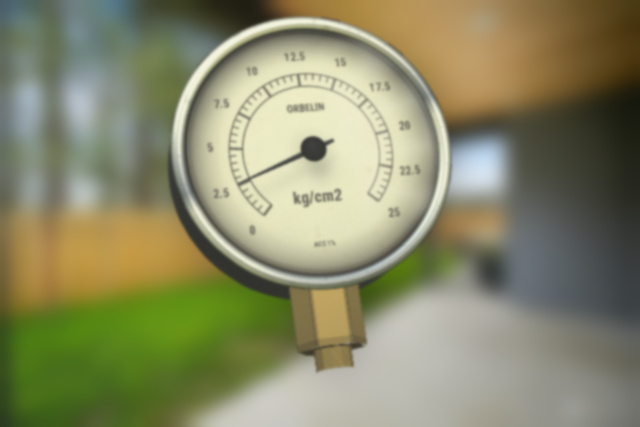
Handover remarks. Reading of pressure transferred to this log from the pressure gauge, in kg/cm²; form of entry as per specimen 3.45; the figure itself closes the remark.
2.5
